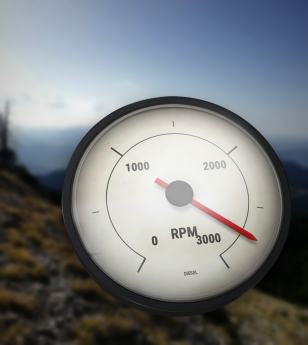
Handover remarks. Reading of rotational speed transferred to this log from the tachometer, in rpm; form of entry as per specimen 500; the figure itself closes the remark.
2750
